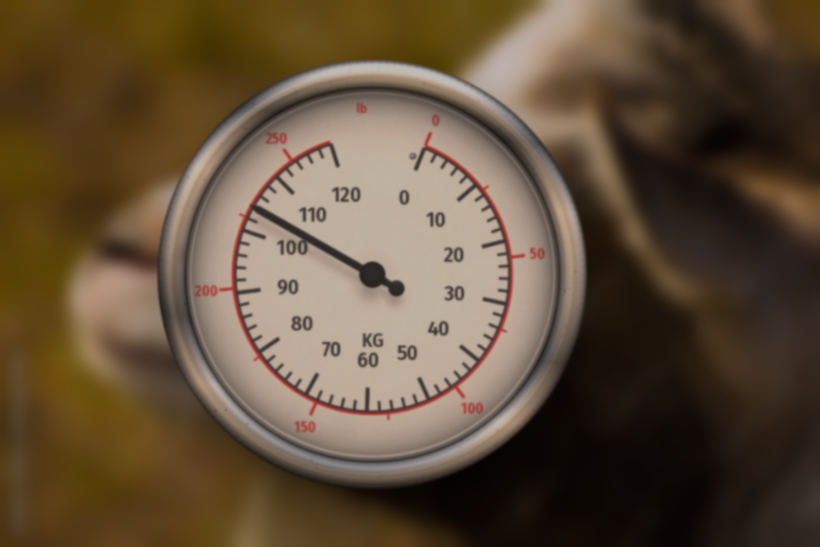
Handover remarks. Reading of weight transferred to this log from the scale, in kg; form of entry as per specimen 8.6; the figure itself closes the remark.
104
